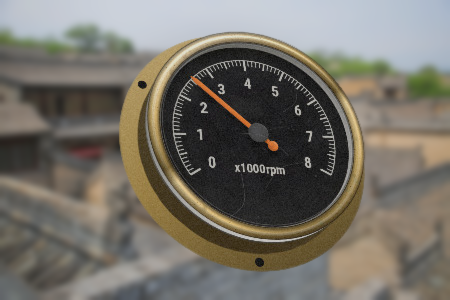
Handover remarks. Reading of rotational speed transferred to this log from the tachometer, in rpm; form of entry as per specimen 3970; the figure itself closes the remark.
2500
